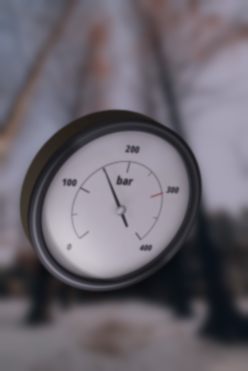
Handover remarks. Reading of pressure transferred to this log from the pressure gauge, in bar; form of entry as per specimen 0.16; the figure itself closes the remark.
150
